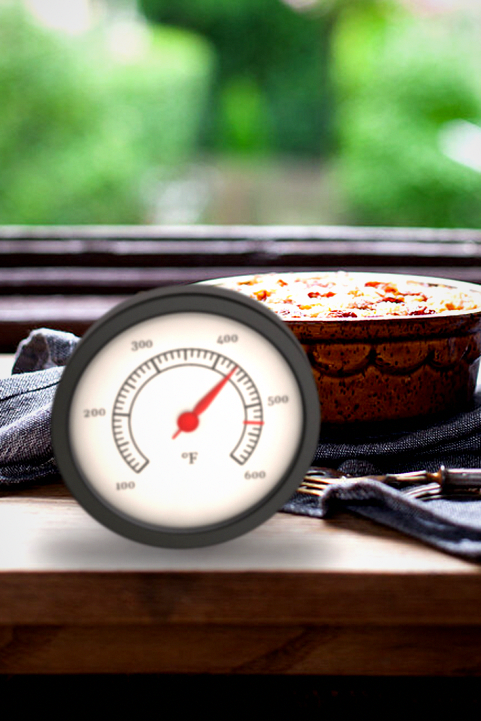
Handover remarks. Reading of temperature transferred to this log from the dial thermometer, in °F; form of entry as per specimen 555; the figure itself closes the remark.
430
